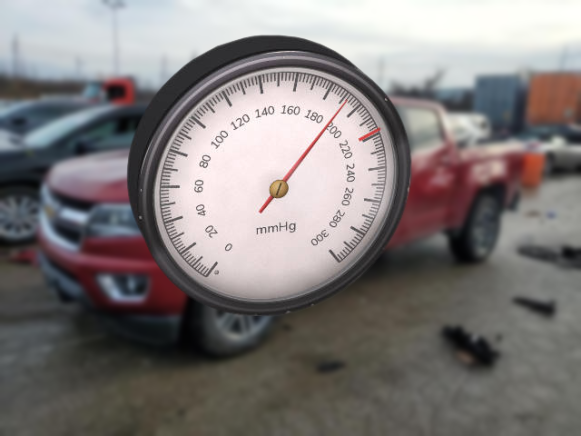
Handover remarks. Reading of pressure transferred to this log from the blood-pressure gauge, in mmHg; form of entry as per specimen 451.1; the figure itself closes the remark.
190
